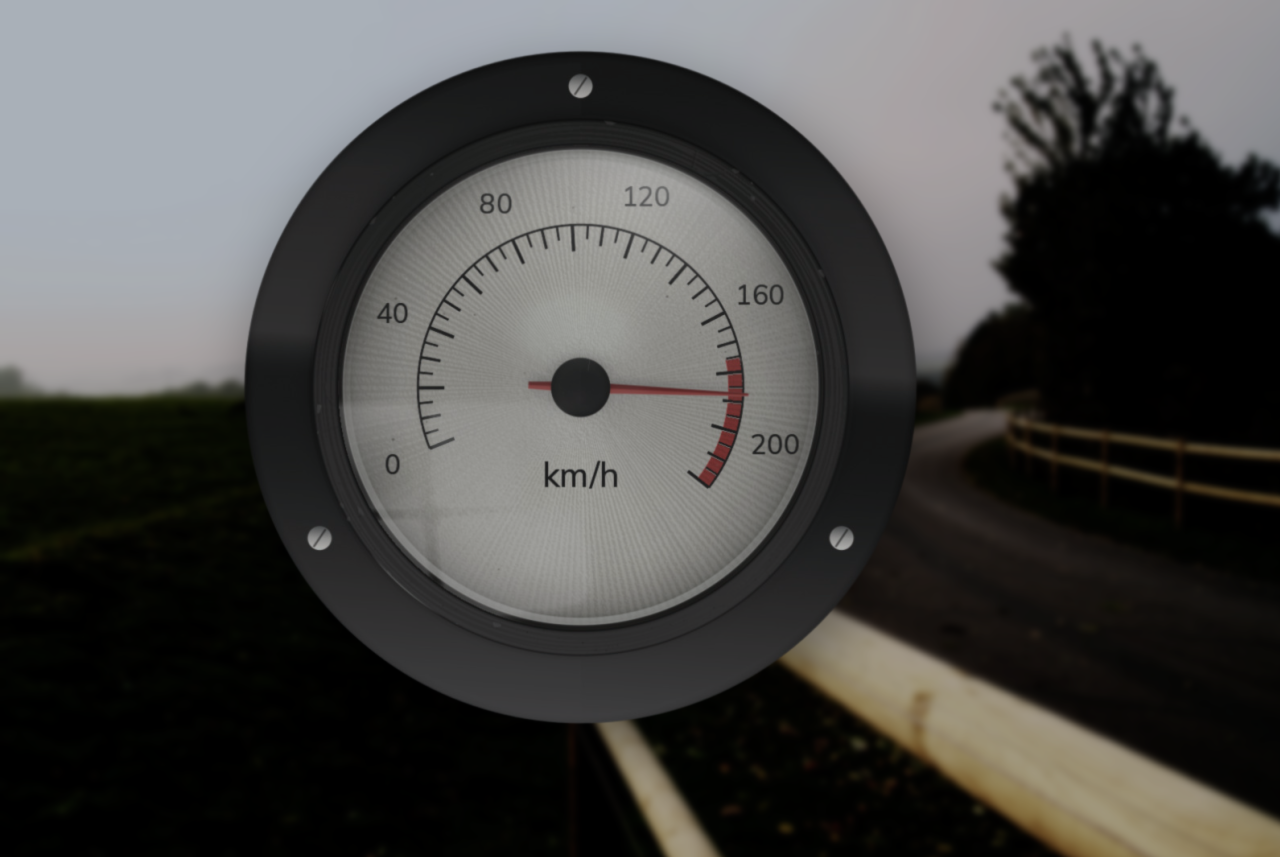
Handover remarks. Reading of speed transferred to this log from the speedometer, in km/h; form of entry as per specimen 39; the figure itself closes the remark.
187.5
